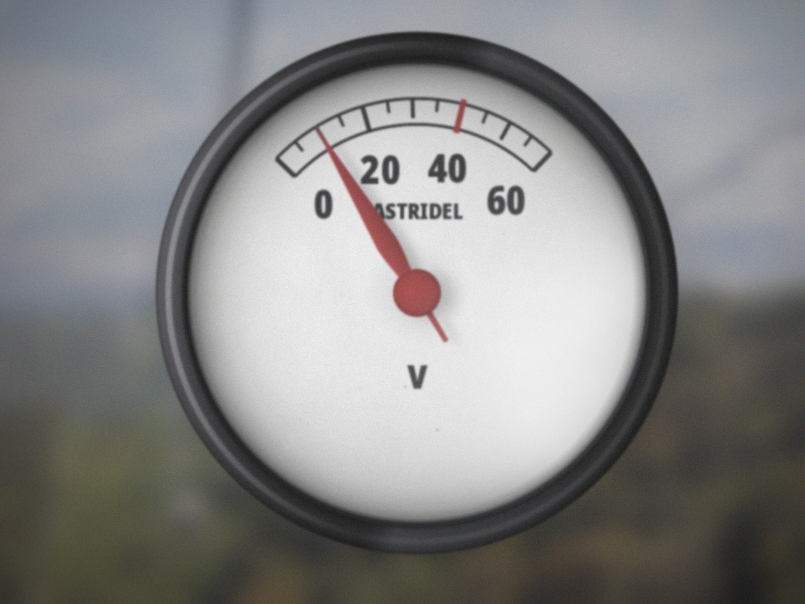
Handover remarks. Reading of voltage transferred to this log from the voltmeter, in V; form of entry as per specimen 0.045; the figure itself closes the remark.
10
